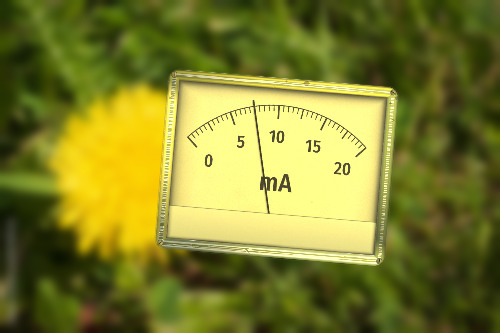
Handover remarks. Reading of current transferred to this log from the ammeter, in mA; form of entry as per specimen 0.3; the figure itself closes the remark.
7.5
